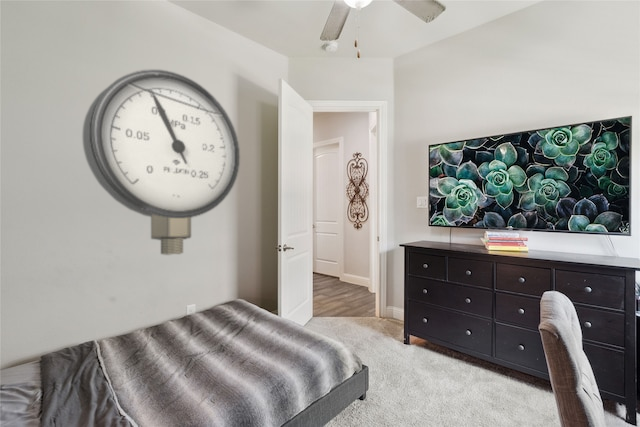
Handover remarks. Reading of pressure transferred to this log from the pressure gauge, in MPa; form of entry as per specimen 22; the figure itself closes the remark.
0.1
